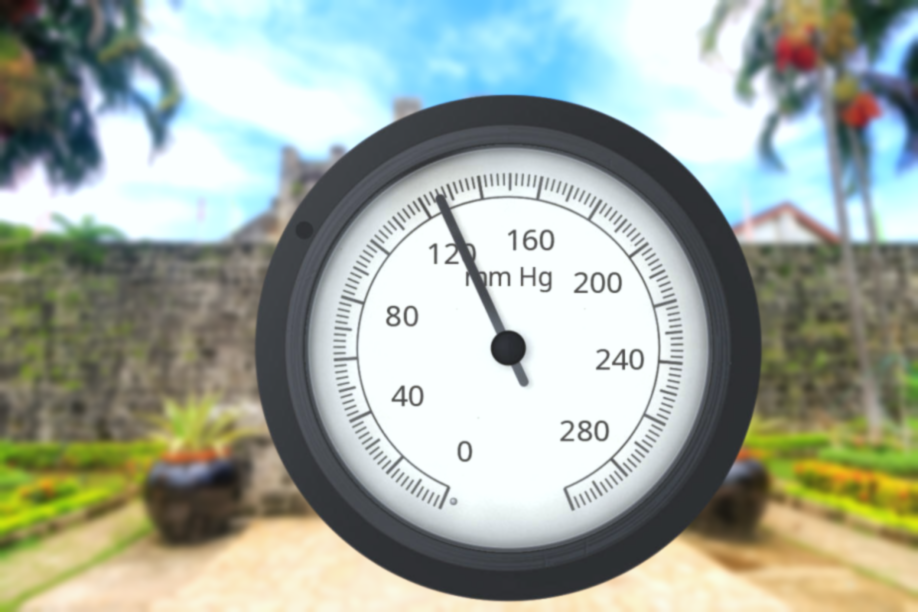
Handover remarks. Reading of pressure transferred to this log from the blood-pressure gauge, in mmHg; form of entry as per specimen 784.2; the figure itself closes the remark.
126
